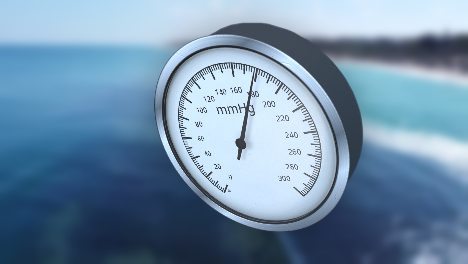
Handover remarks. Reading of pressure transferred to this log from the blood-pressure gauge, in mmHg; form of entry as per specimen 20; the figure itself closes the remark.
180
